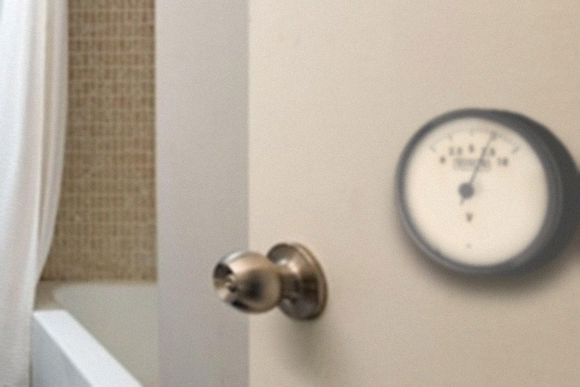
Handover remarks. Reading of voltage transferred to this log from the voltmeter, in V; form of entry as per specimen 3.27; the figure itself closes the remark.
7.5
